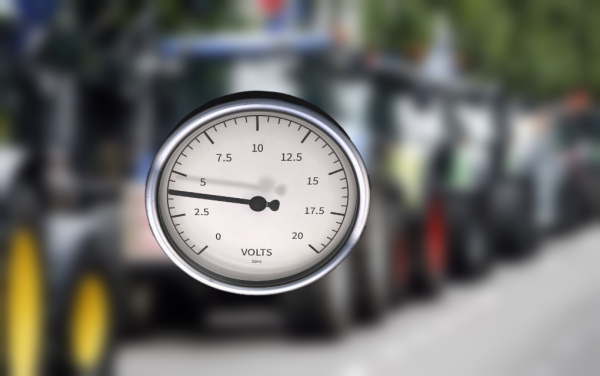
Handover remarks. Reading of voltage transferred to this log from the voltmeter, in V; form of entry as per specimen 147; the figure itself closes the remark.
4
